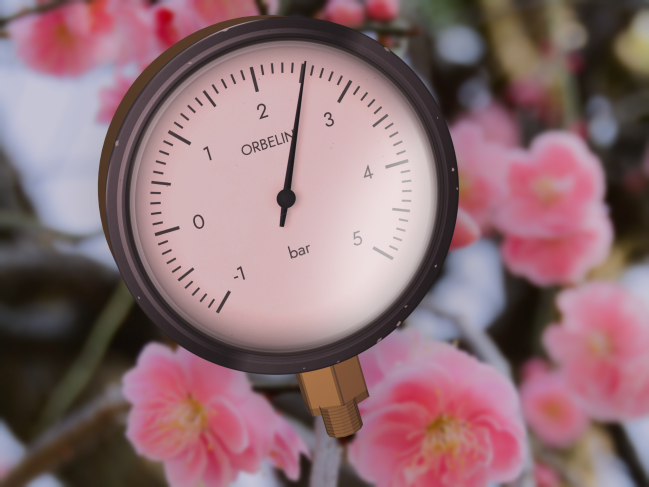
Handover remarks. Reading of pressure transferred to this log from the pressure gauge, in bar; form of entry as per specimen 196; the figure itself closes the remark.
2.5
